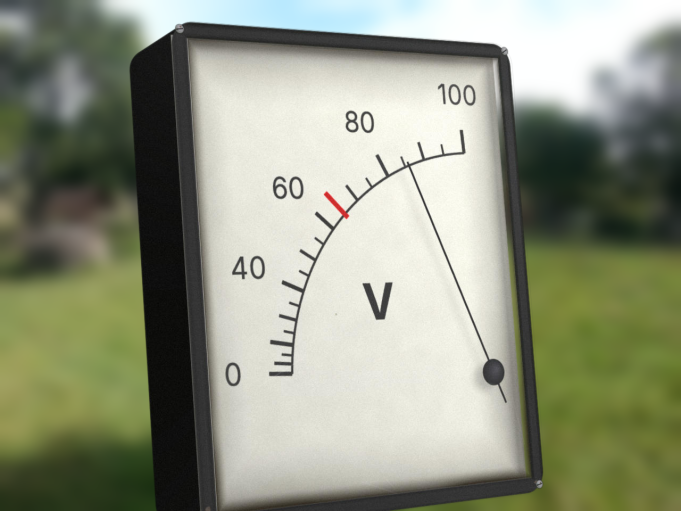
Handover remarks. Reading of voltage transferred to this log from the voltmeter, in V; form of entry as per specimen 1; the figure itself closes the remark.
85
